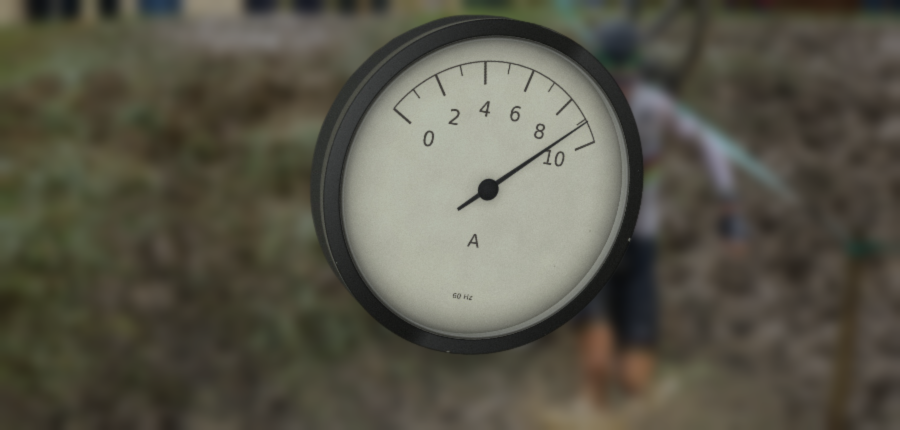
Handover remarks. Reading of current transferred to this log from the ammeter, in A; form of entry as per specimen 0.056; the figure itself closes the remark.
9
